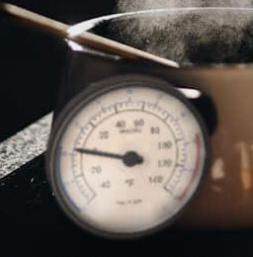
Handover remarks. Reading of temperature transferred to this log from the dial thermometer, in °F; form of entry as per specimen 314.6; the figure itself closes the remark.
0
